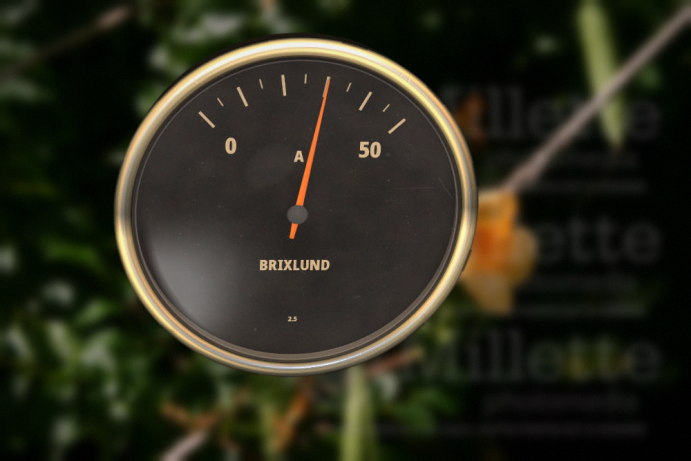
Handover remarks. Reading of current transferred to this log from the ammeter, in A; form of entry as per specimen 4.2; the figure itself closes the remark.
30
